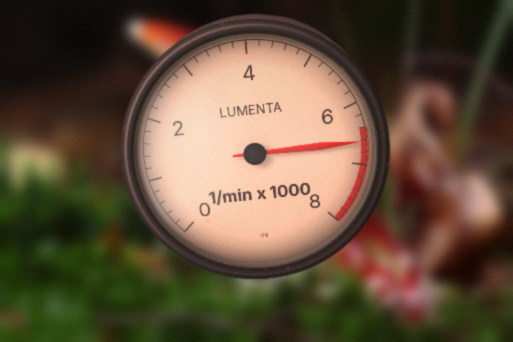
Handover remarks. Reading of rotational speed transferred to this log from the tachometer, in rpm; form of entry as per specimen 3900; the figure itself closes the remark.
6600
